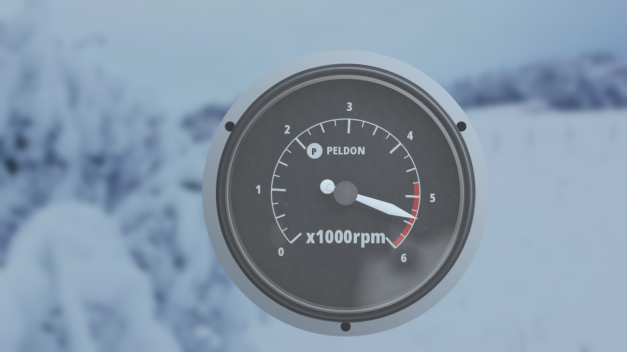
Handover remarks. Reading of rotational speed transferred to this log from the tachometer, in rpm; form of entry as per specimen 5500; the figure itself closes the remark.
5375
